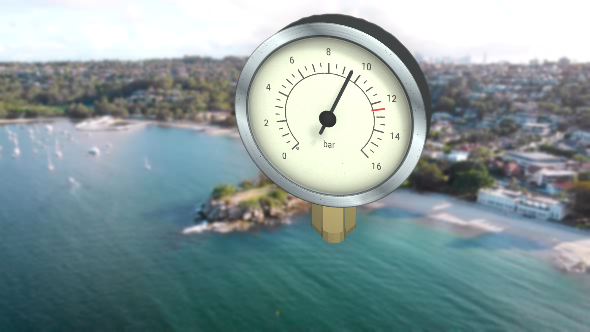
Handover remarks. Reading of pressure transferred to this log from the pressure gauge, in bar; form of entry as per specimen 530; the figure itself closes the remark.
9.5
